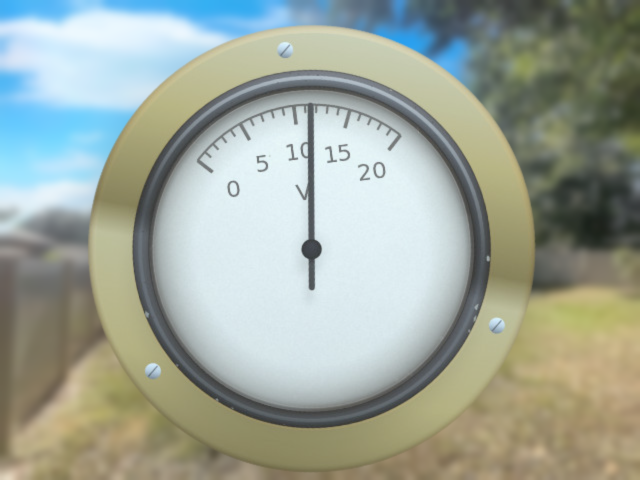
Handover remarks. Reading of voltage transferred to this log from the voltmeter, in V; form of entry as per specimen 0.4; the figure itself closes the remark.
11.5
